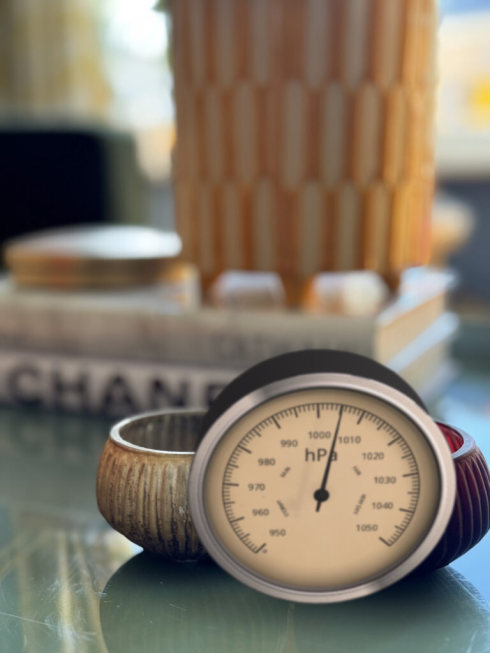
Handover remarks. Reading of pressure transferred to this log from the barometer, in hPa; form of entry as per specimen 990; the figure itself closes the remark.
1005
